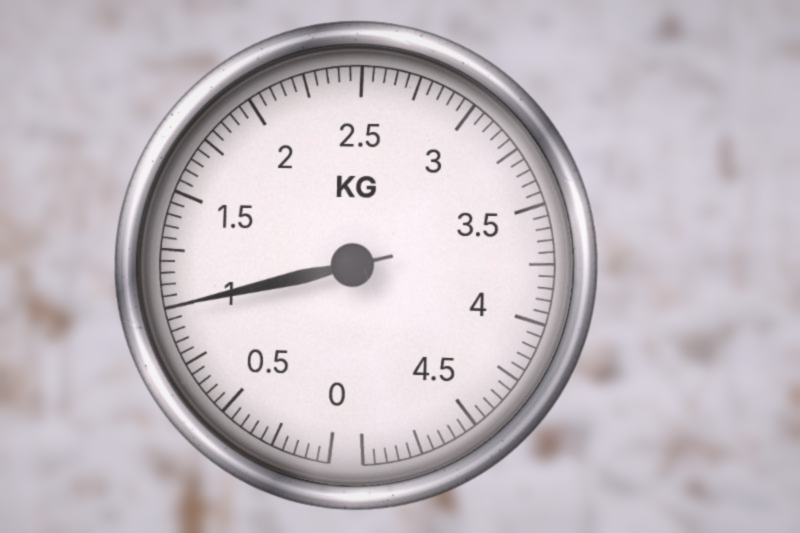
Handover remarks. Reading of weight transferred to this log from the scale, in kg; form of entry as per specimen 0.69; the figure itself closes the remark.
1
